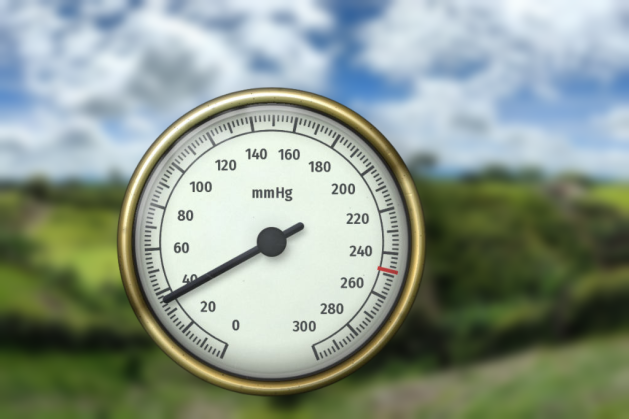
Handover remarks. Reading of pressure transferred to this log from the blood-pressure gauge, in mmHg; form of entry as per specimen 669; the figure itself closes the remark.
36
